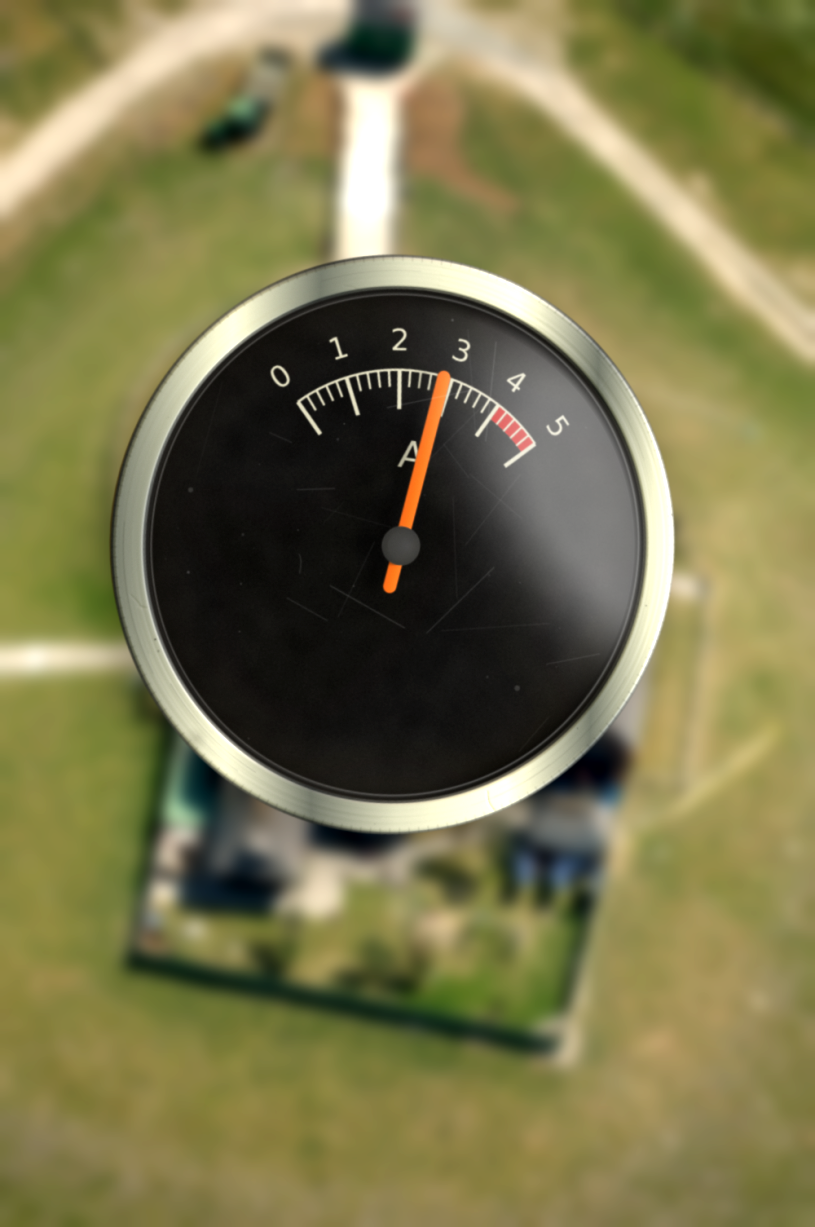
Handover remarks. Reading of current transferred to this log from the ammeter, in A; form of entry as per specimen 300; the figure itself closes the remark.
2.8
